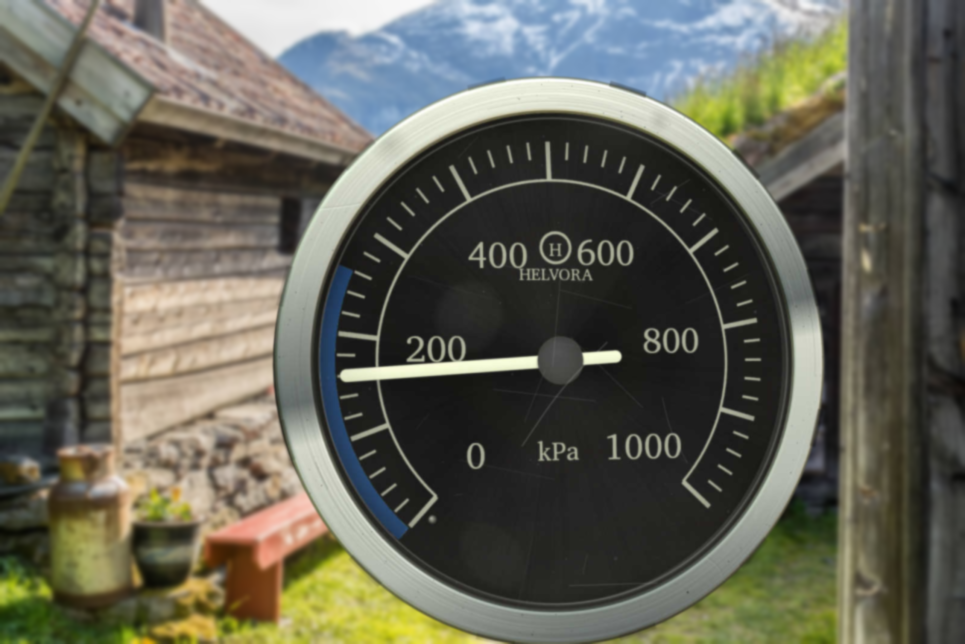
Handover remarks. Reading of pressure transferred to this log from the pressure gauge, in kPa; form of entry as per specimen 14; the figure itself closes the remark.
160
